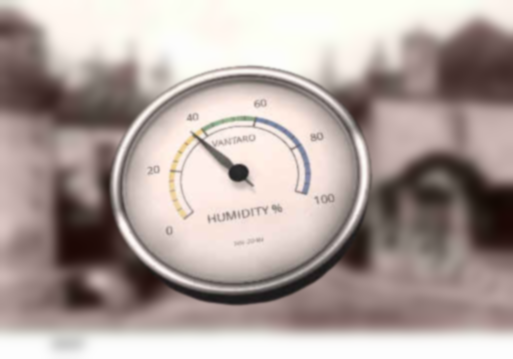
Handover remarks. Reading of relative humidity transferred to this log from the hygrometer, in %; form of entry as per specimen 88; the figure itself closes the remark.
36
